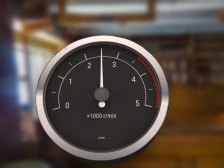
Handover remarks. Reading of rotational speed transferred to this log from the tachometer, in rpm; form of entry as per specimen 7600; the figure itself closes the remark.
2500
